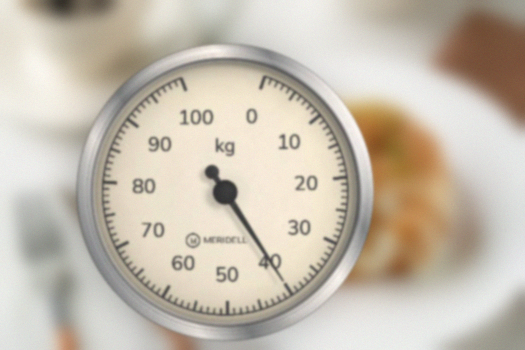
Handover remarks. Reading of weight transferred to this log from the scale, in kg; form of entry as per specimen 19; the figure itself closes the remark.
40
